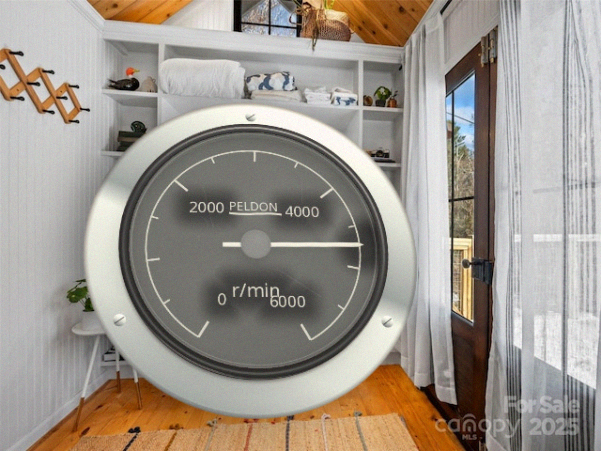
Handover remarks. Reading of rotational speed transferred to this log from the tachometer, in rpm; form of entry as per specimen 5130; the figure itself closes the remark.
4750
